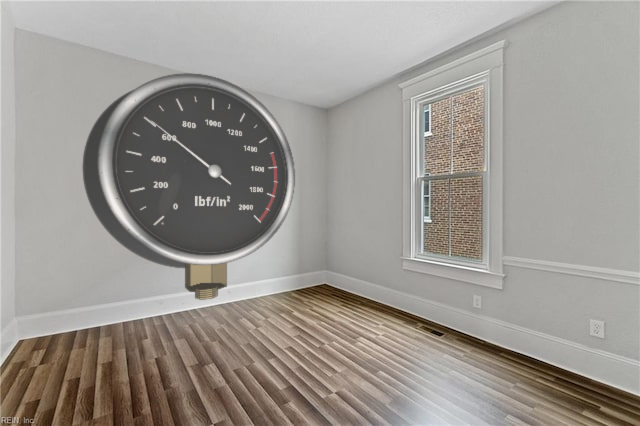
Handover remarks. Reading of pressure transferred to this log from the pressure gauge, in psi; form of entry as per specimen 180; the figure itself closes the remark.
600
